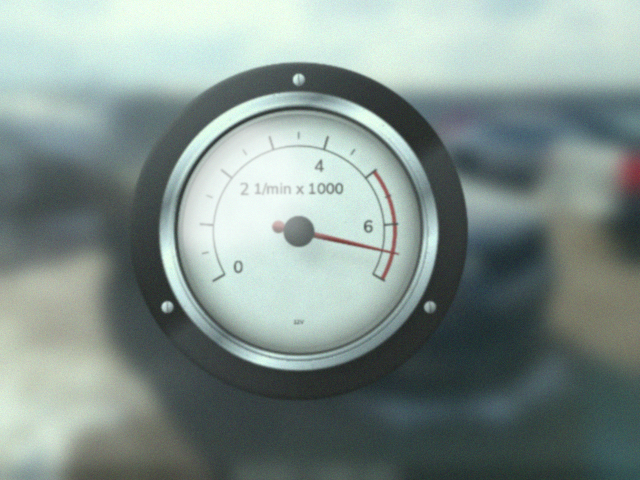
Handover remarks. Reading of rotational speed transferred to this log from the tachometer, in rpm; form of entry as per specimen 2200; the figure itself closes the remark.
6500
